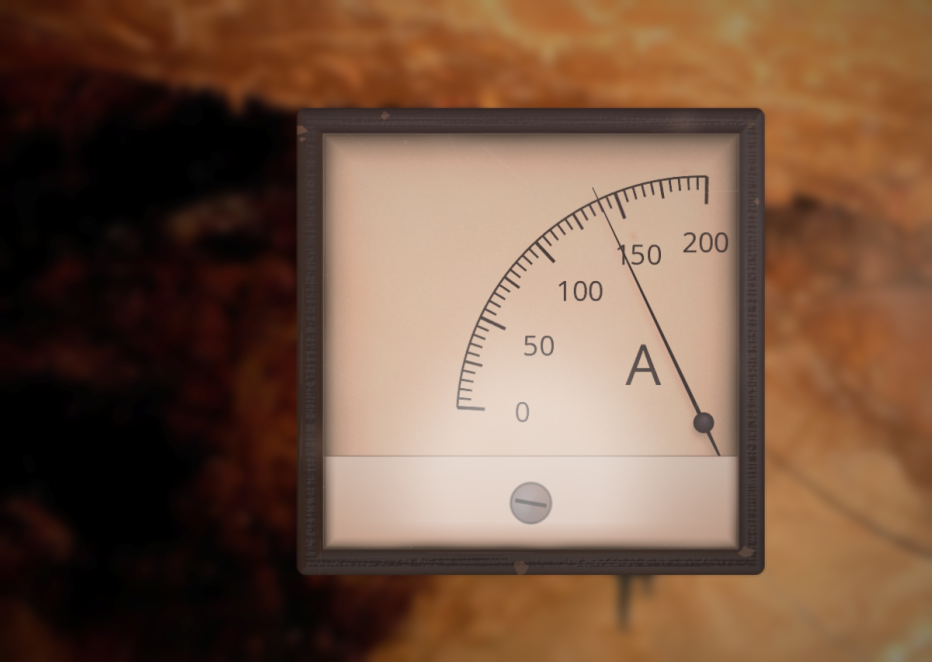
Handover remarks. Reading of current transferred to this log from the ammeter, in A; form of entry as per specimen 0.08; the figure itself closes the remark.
140
